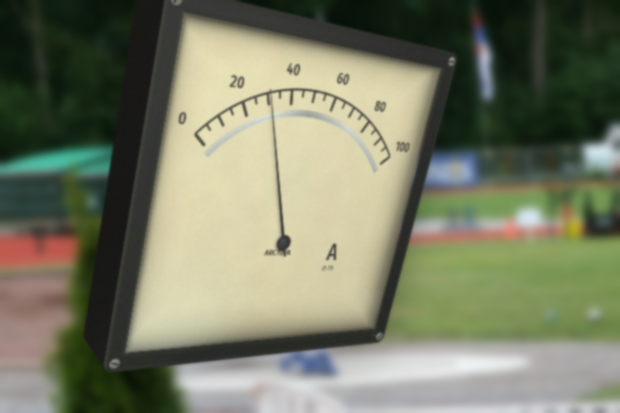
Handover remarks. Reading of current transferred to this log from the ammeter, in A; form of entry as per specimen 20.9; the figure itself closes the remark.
30
